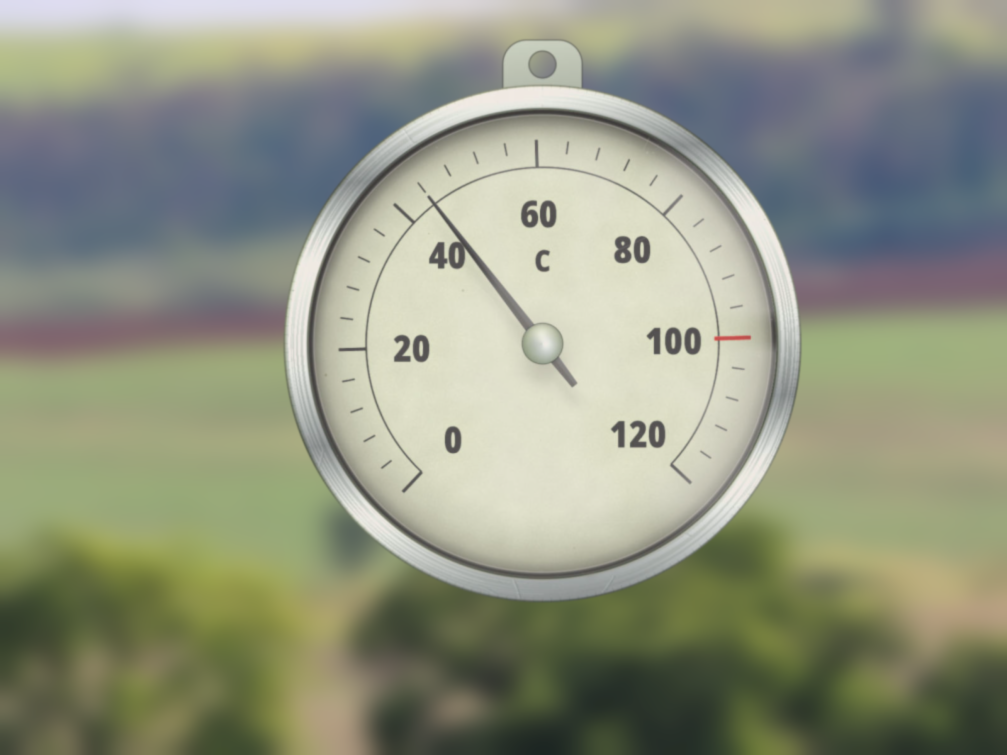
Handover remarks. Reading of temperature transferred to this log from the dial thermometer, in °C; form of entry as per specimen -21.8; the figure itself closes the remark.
44
